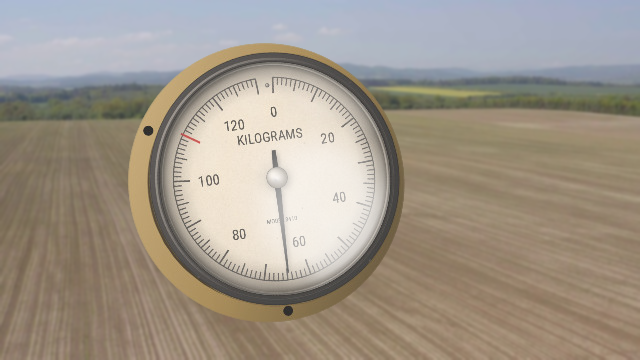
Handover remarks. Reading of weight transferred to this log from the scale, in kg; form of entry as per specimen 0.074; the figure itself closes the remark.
65
